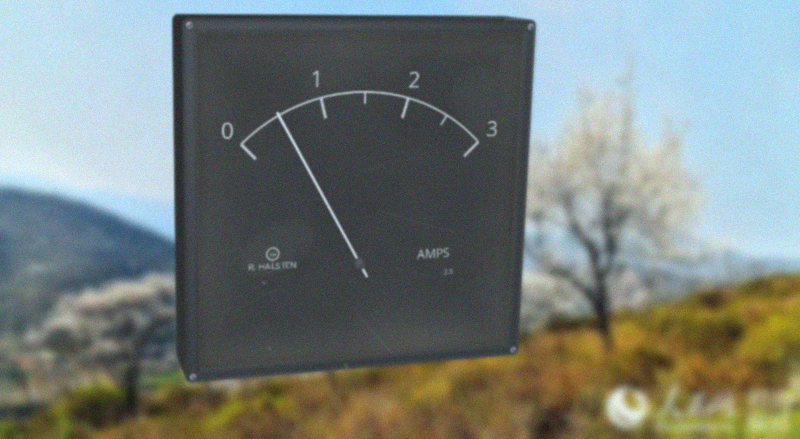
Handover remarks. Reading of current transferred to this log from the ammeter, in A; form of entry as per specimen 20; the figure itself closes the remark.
0.5
